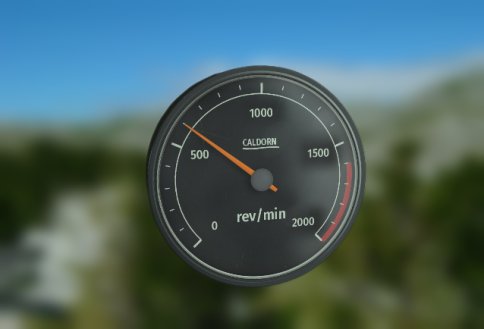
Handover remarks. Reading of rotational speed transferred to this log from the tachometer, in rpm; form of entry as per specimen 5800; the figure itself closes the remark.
600
